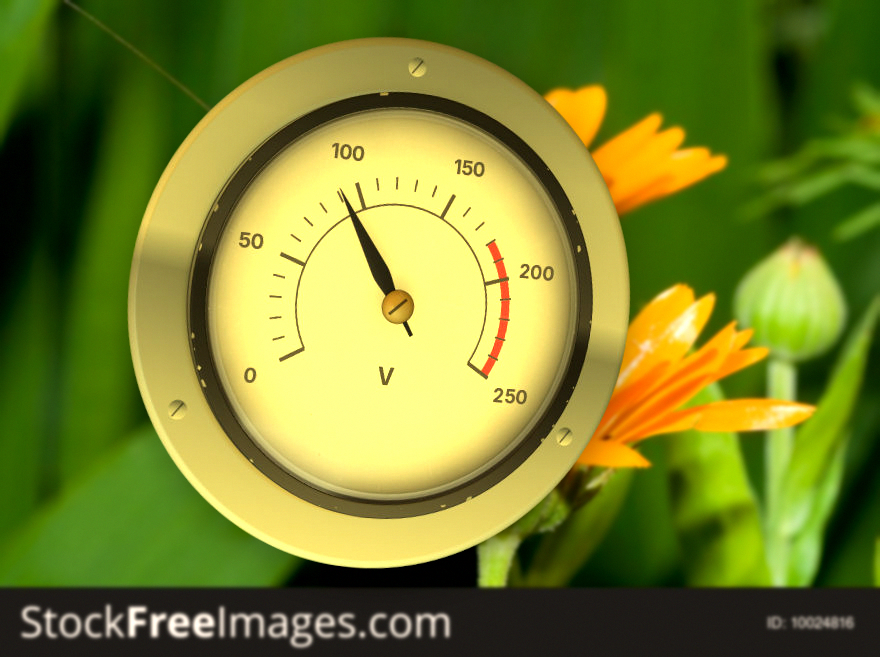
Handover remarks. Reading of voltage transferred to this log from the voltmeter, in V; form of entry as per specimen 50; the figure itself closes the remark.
90
